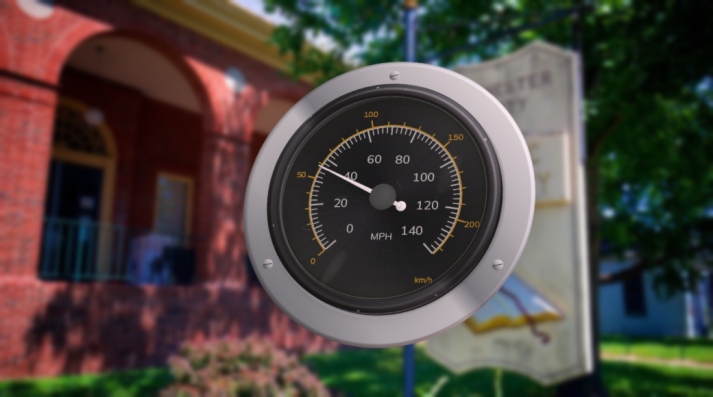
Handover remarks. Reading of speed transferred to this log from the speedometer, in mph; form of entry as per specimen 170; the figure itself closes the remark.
36
